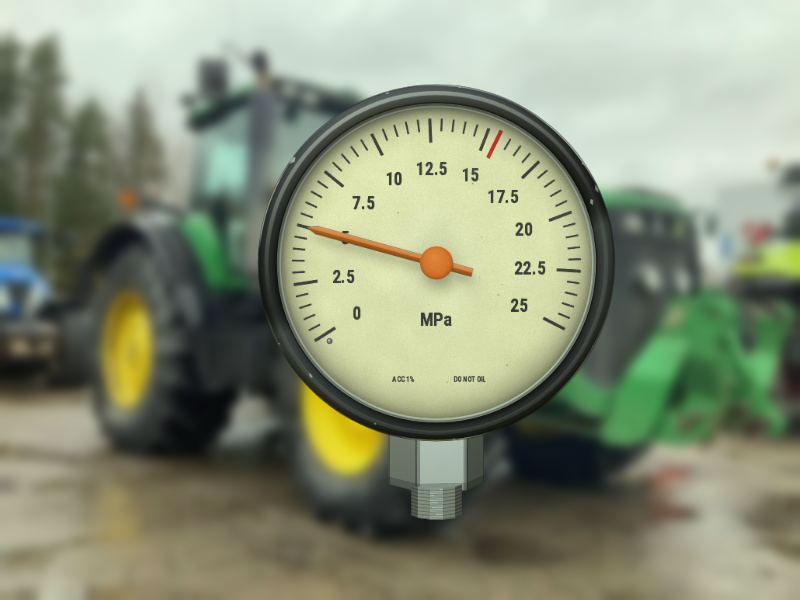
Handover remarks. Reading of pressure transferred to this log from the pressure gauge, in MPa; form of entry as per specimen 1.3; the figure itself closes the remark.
5
